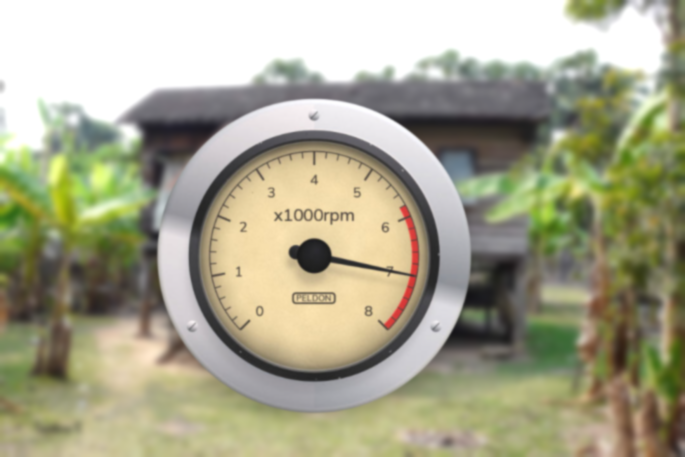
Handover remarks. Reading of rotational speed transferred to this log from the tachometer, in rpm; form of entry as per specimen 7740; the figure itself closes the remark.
7000
